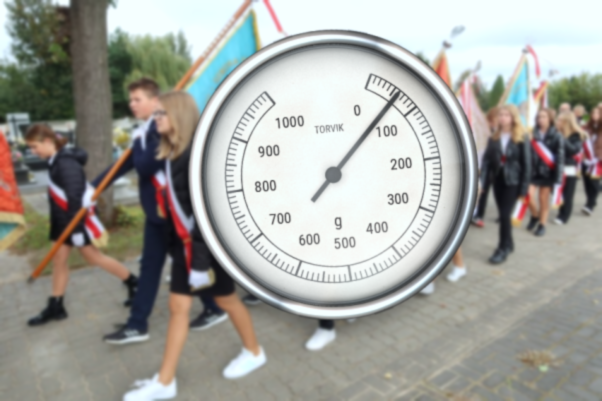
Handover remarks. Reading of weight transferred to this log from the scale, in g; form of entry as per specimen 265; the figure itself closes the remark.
60
